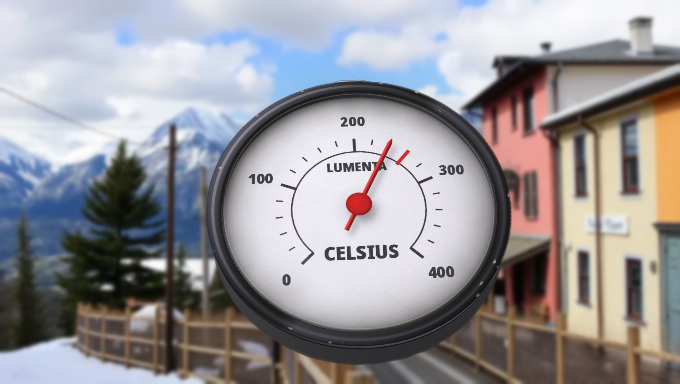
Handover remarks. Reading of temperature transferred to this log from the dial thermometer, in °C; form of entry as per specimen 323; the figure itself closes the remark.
240
